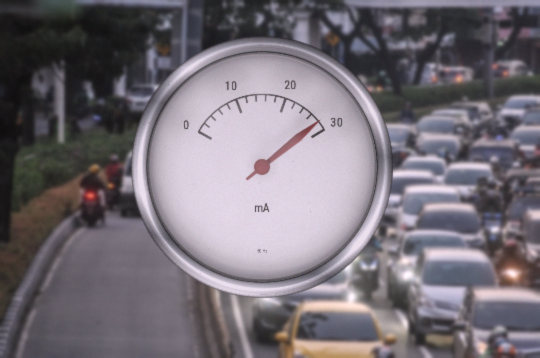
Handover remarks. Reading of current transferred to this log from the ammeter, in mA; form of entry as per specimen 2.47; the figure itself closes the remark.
28
